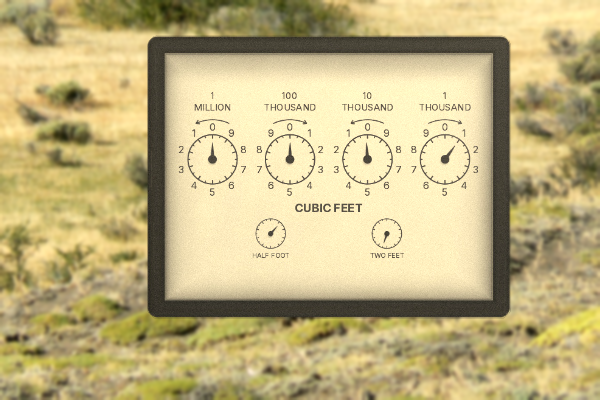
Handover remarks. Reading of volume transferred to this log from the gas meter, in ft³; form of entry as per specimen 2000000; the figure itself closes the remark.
100
